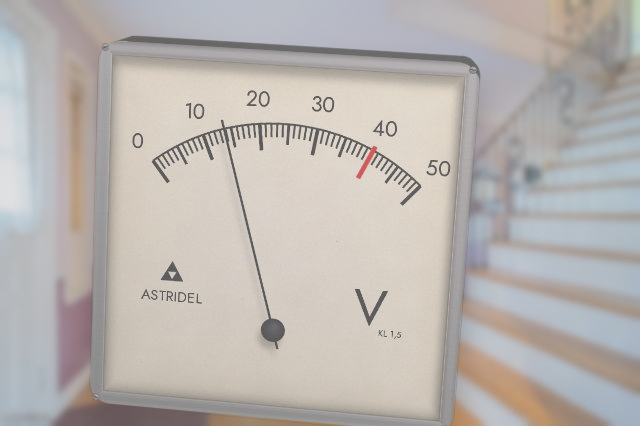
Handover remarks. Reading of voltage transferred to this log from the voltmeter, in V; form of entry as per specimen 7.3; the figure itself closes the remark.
14
